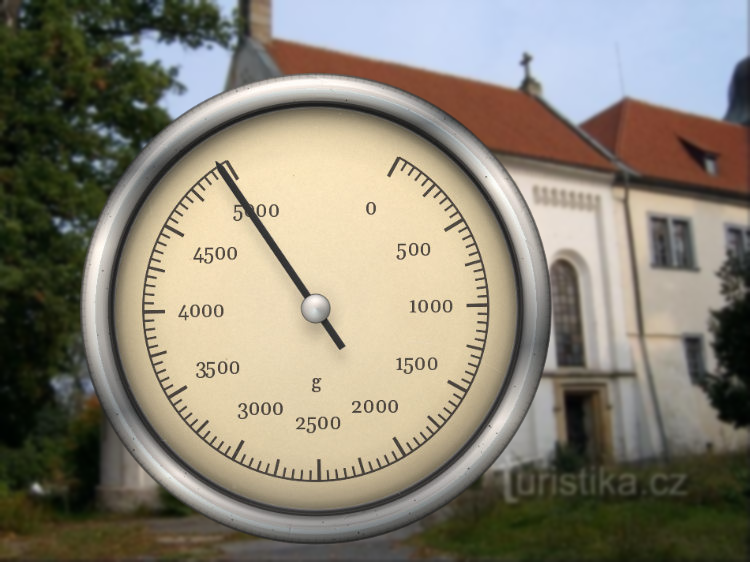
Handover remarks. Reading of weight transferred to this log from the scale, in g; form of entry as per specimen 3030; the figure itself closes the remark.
4950
